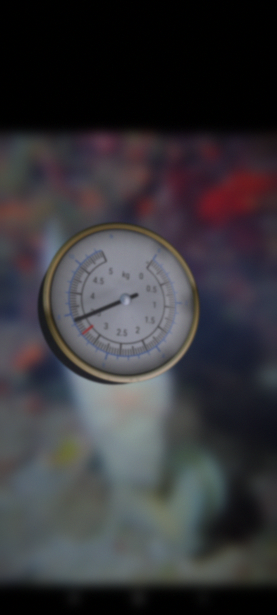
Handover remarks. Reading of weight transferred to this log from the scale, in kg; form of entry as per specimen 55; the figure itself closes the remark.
3.5
